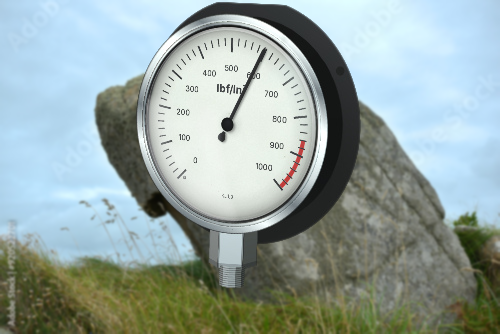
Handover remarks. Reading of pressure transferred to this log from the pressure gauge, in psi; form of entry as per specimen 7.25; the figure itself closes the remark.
600
